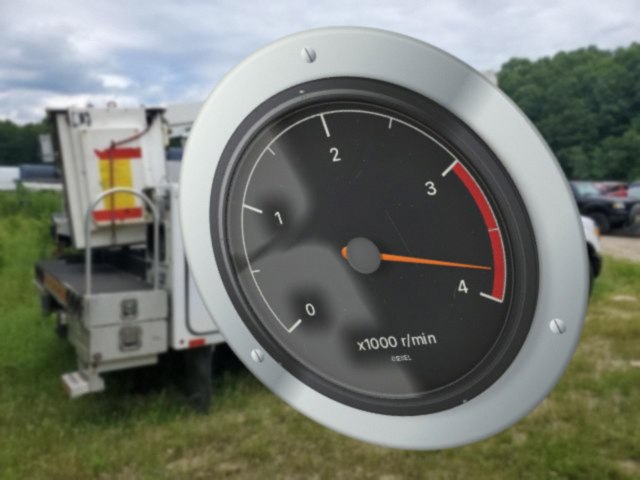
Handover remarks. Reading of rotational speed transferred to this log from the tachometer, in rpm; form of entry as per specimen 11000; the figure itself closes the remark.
3750
